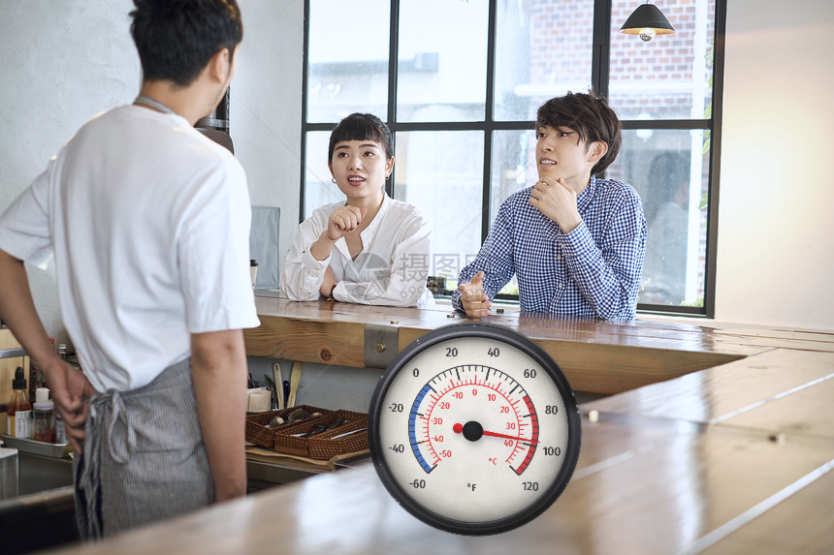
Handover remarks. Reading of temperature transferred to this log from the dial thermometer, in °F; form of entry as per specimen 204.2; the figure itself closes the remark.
96
